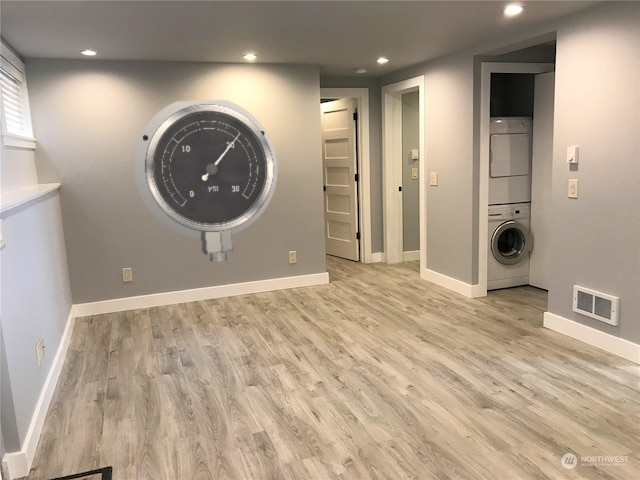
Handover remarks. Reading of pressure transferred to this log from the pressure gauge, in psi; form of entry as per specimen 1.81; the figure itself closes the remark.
20
